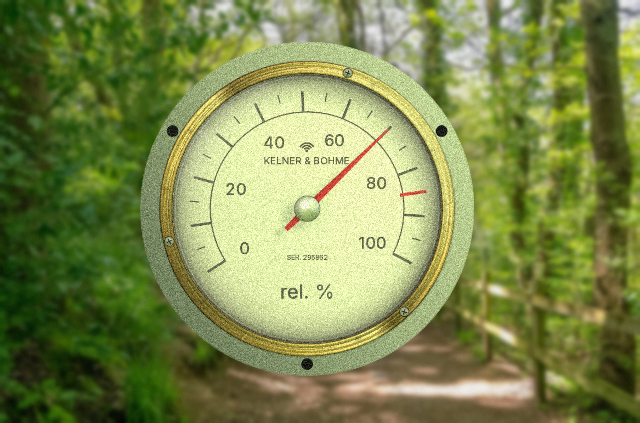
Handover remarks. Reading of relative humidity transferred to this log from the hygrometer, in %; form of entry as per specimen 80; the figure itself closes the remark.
70
